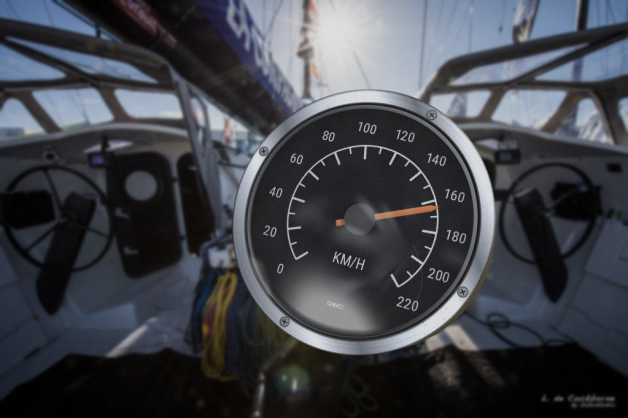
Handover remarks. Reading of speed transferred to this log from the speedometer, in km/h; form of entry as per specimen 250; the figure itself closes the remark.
165
